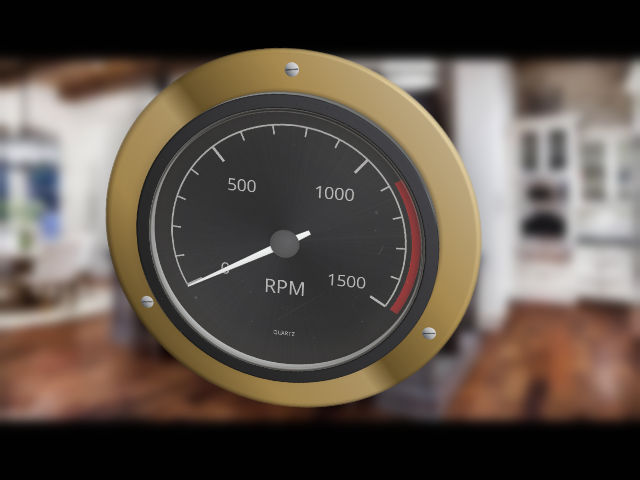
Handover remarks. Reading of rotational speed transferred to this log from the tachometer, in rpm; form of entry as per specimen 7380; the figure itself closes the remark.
0
